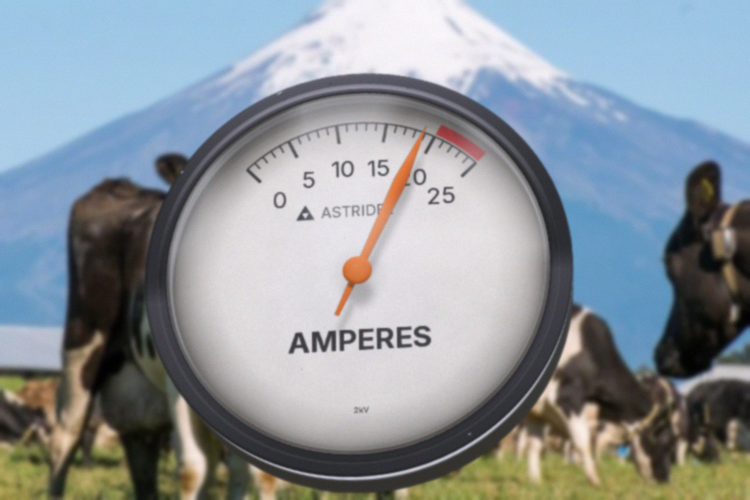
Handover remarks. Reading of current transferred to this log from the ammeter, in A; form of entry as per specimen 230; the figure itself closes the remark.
19
